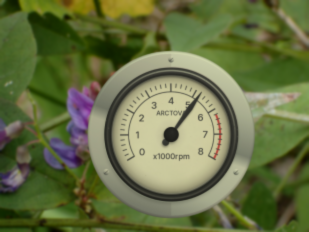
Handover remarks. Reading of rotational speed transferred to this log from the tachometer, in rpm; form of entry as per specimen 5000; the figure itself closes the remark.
5200
